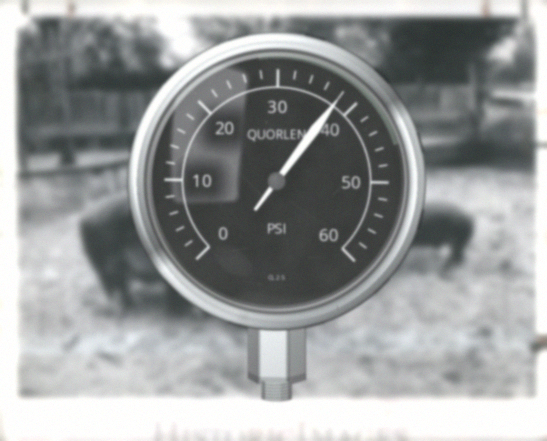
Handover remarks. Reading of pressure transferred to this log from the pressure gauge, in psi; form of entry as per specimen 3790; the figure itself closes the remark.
38
